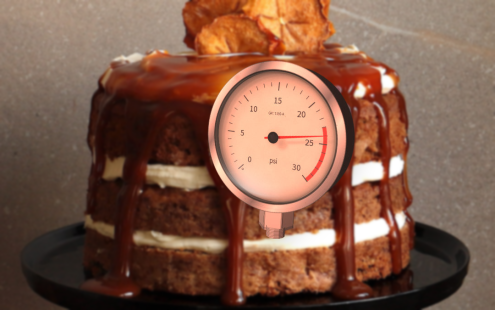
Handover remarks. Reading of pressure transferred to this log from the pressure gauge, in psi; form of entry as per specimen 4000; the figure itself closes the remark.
24
